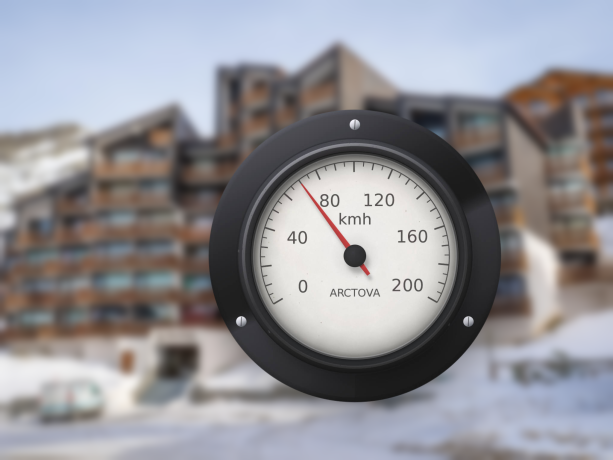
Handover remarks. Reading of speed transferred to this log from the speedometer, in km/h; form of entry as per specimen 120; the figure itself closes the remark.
70
